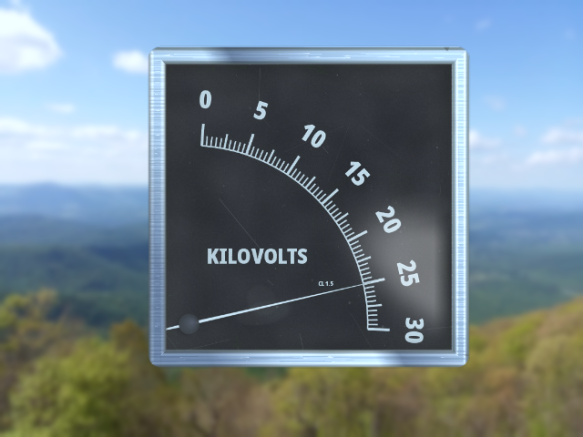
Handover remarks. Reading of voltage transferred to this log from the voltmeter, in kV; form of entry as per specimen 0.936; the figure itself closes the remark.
25
